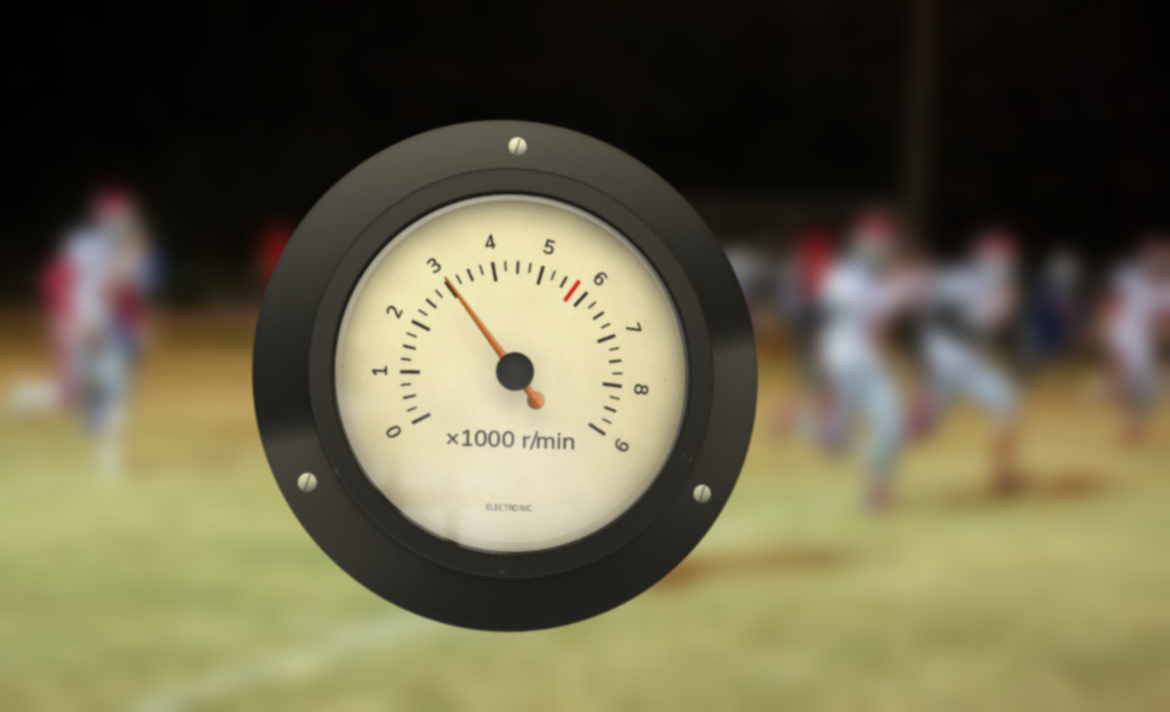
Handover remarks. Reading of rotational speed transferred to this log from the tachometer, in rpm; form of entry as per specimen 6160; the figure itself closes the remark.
3000
